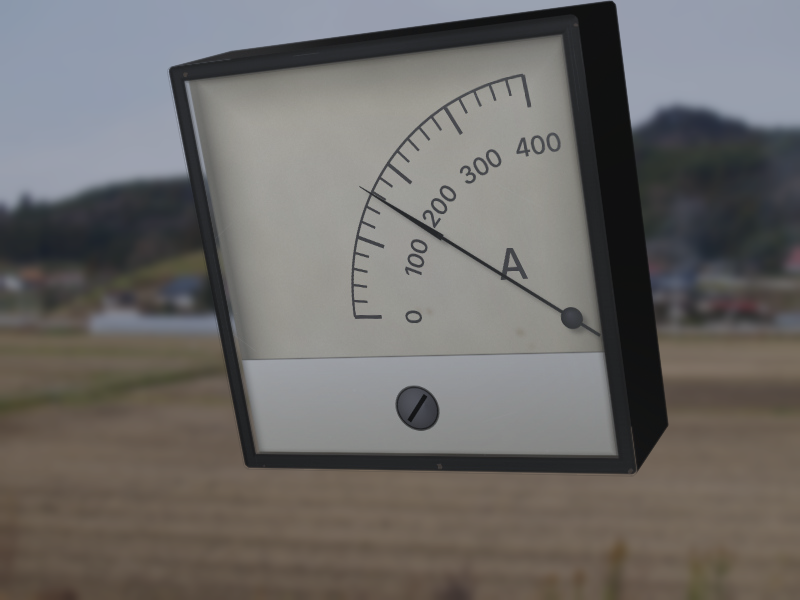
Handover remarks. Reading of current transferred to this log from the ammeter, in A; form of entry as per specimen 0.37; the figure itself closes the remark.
160
